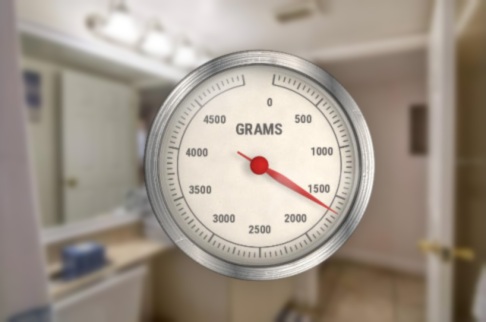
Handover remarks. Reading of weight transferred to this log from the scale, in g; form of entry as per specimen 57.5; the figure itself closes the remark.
1650
